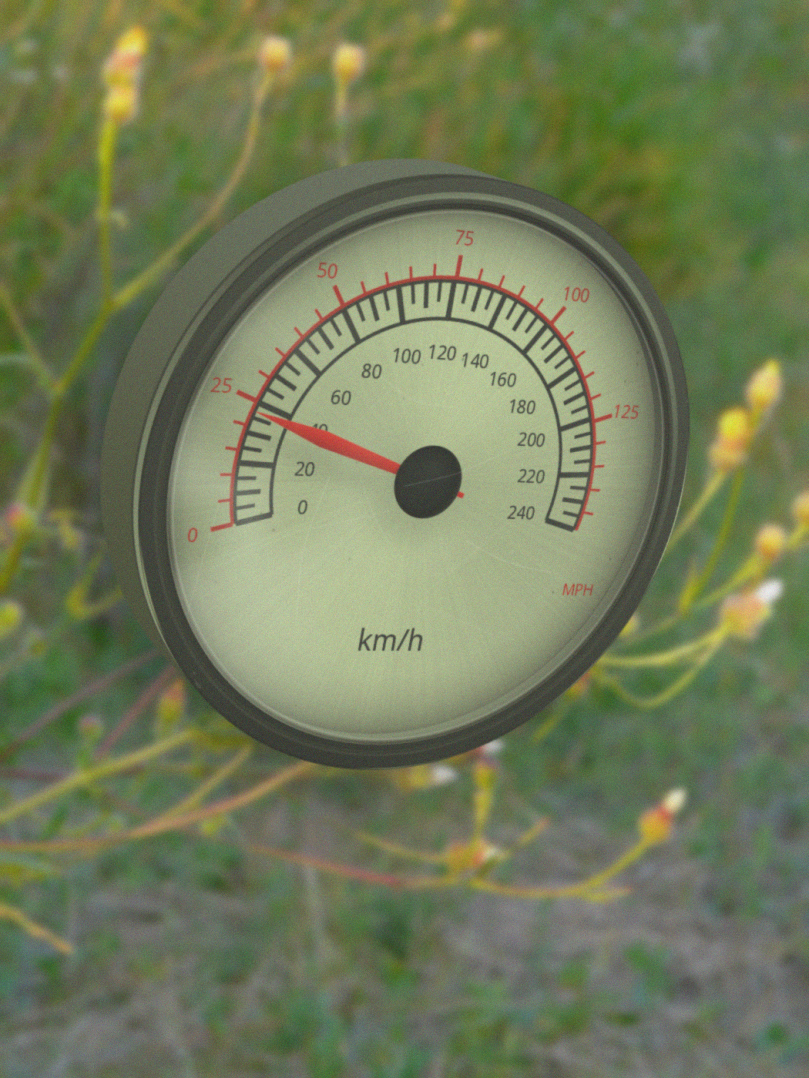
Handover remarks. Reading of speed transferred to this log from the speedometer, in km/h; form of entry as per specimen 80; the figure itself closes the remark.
37.5
